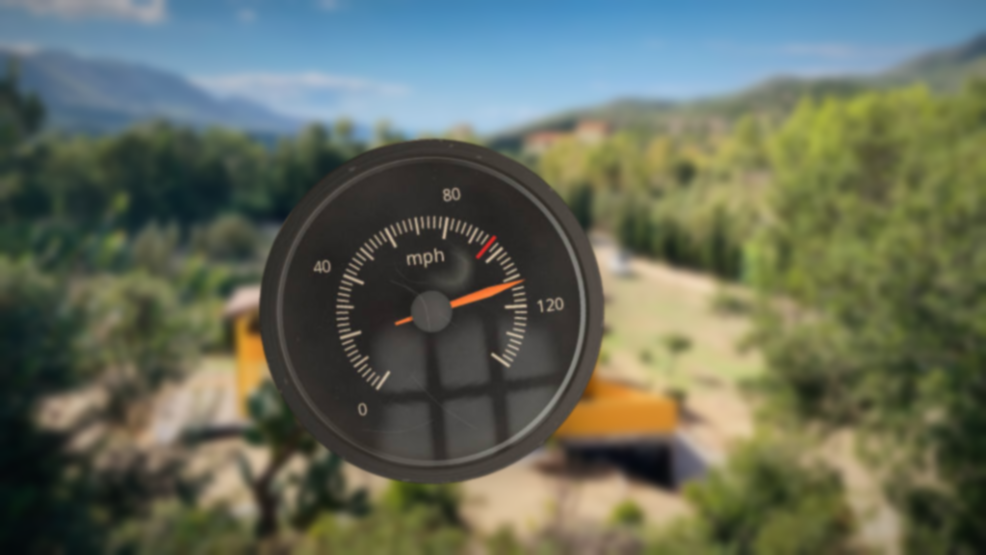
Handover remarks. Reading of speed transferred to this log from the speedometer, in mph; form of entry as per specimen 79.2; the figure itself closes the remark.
112
